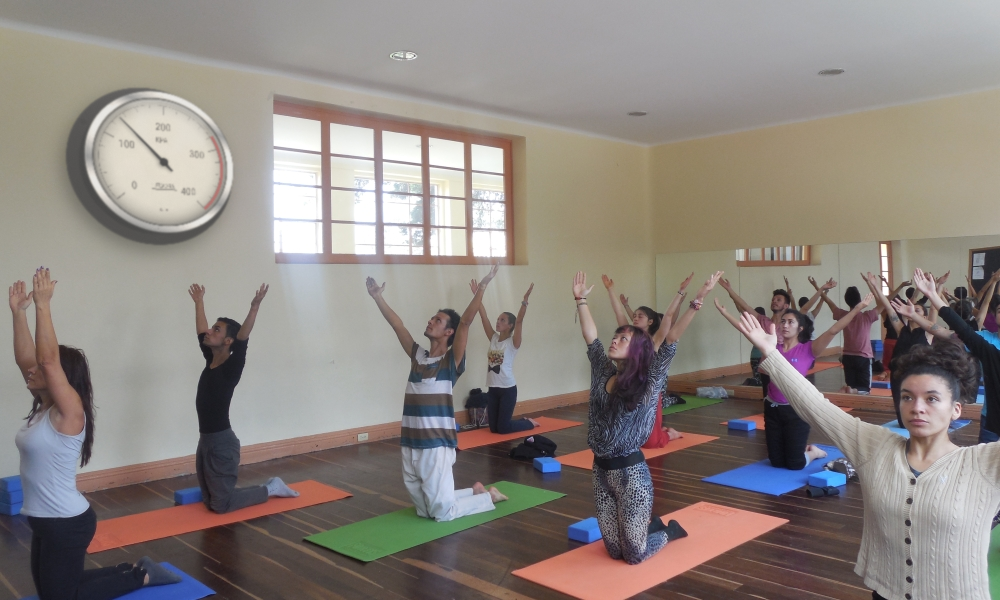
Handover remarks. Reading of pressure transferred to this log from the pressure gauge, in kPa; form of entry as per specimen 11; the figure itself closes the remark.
130
